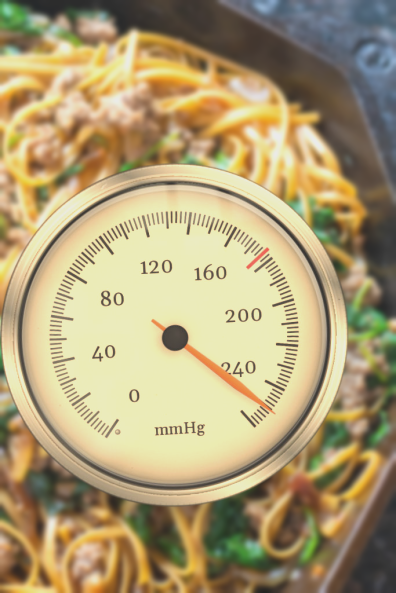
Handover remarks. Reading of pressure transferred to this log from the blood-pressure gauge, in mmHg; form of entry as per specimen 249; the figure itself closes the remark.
250
